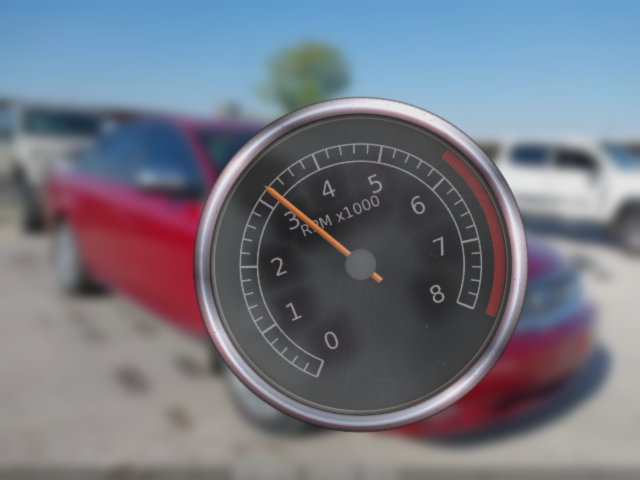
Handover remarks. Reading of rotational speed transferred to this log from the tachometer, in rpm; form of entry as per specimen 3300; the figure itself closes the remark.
3200
